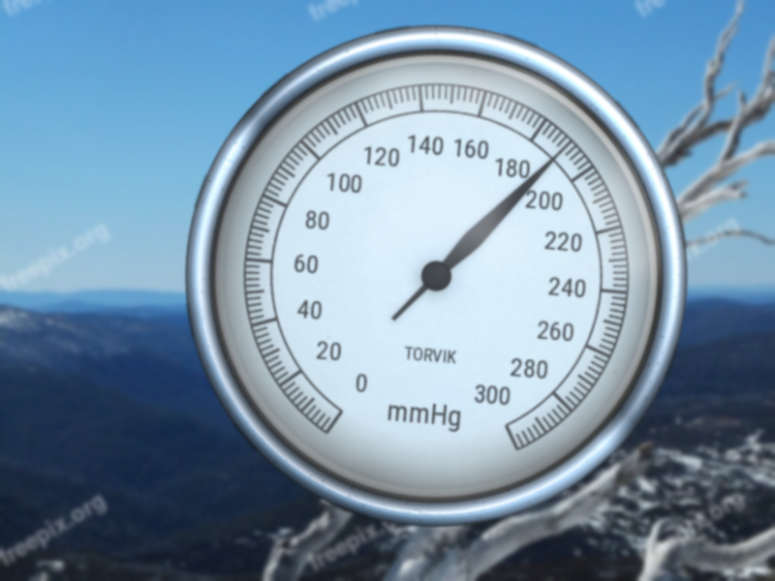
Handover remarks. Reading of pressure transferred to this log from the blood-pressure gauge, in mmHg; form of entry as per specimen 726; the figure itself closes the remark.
190
